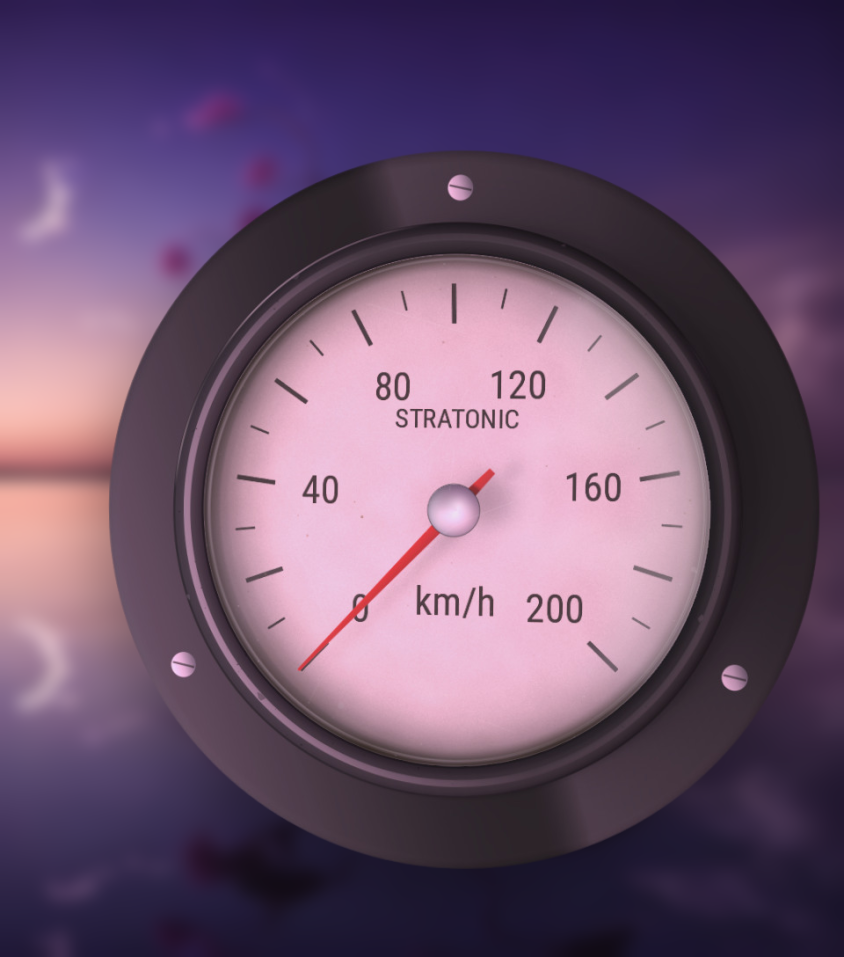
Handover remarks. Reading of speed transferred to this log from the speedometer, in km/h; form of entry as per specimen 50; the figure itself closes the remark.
0
